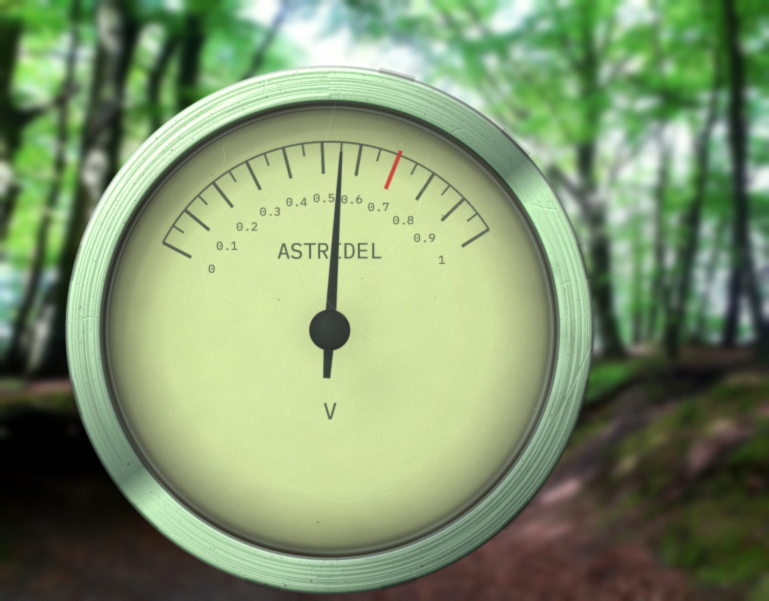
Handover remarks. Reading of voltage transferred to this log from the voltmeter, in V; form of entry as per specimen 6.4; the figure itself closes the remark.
0.55
